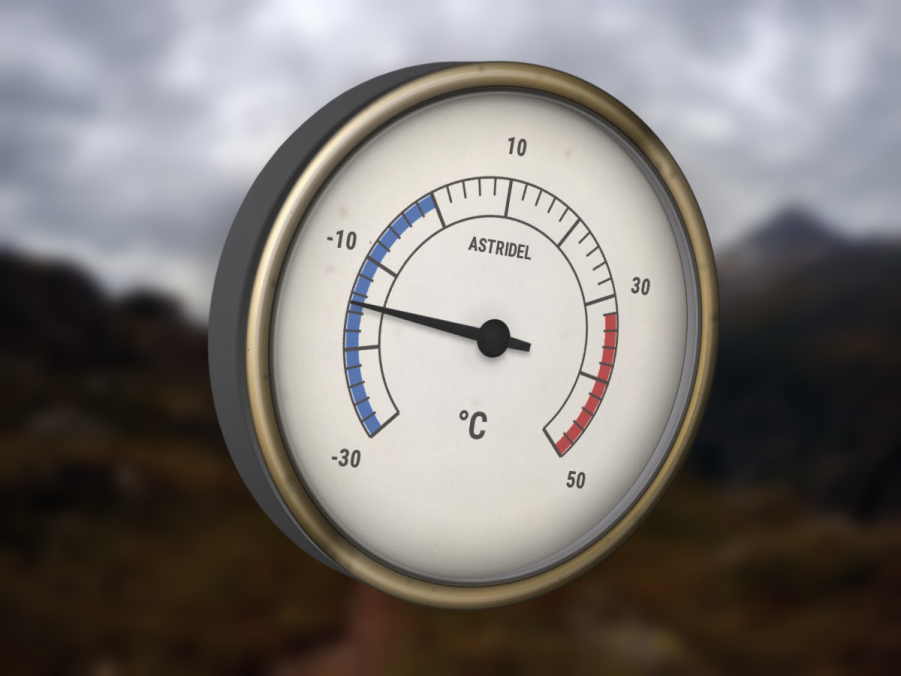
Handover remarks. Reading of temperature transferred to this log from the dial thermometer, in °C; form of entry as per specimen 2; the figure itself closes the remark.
-15
